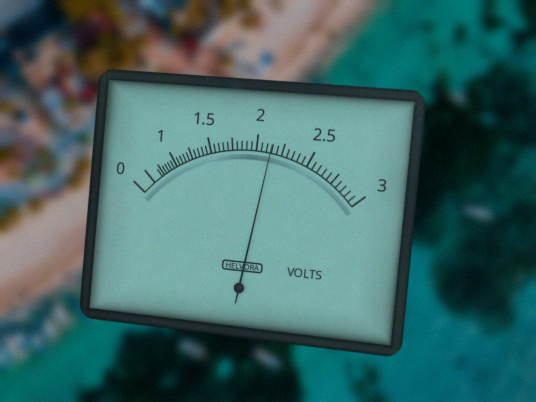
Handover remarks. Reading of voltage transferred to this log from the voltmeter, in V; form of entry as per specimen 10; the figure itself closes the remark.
2.15
